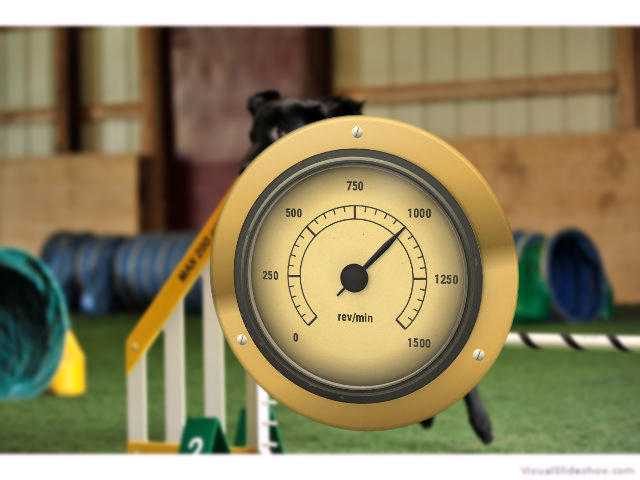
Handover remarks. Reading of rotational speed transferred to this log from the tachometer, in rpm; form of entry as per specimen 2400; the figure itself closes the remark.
1000
